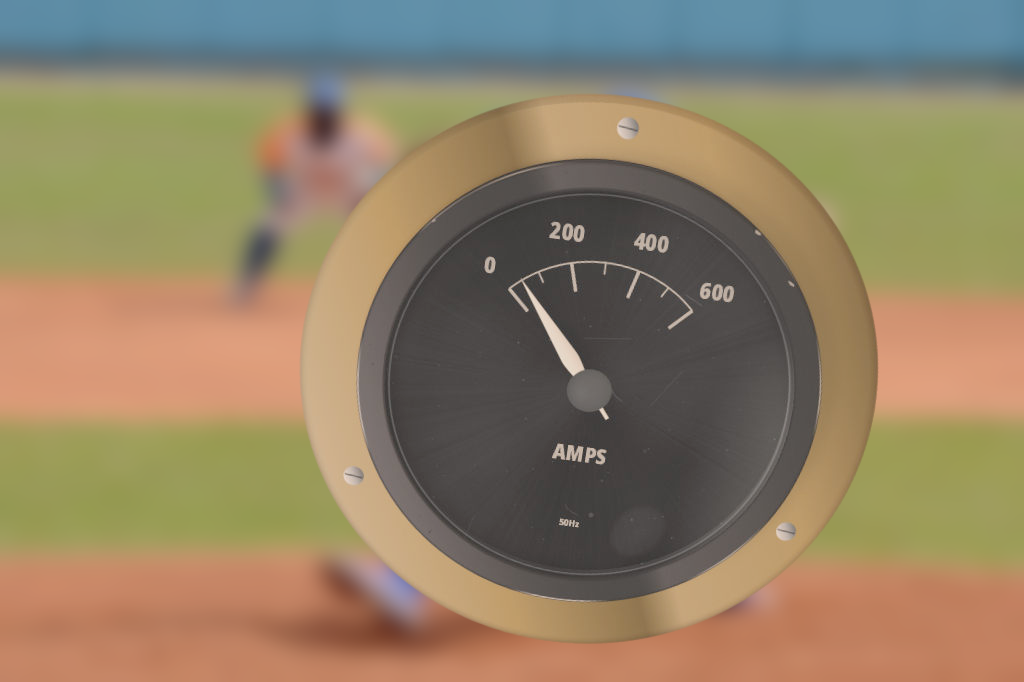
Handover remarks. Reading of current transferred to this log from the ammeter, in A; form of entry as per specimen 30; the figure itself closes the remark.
50
